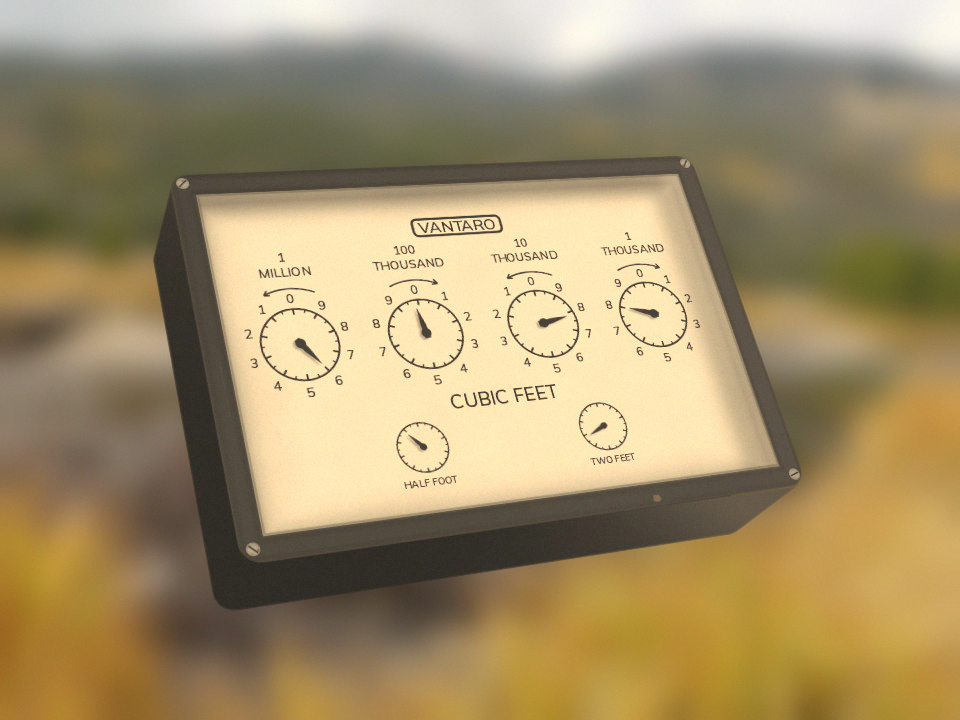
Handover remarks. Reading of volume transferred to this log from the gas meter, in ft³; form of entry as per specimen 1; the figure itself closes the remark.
597800
